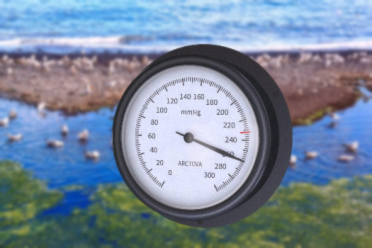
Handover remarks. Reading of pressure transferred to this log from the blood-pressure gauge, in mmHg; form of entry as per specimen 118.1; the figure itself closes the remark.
260
